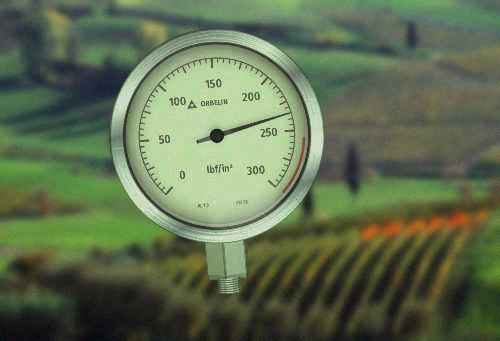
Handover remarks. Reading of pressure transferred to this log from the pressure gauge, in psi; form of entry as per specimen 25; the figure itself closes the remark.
235
